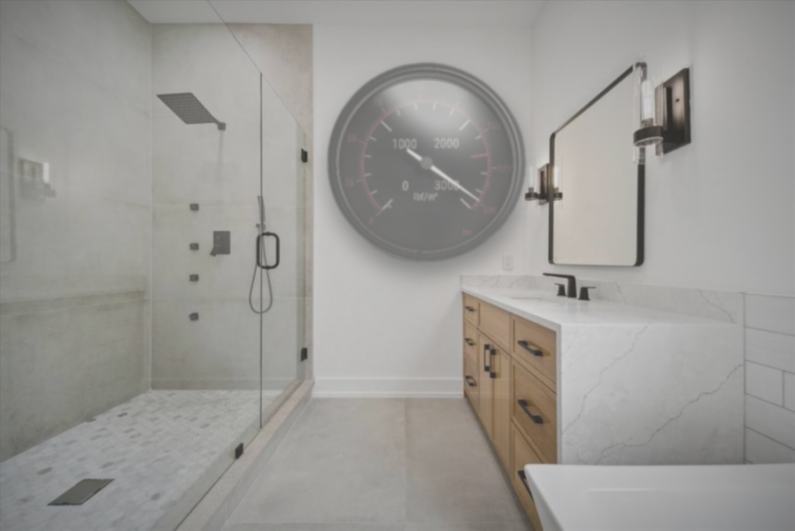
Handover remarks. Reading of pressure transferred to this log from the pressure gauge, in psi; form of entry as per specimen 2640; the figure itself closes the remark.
2900
